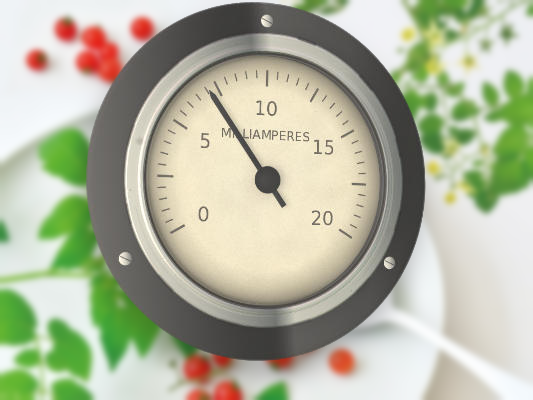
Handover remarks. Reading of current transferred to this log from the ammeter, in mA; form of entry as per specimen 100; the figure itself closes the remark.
7
